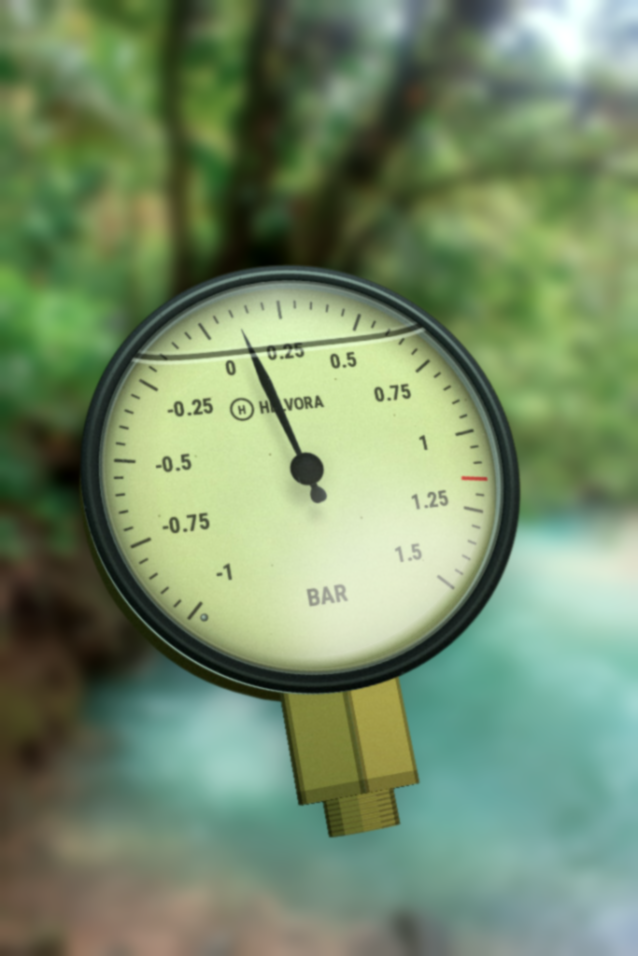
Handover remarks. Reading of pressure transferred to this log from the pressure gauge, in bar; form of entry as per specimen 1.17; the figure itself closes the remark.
0.1
